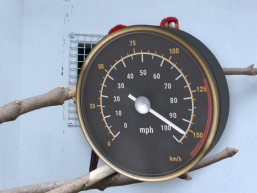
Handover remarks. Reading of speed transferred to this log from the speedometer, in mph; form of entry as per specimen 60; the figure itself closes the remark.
95
